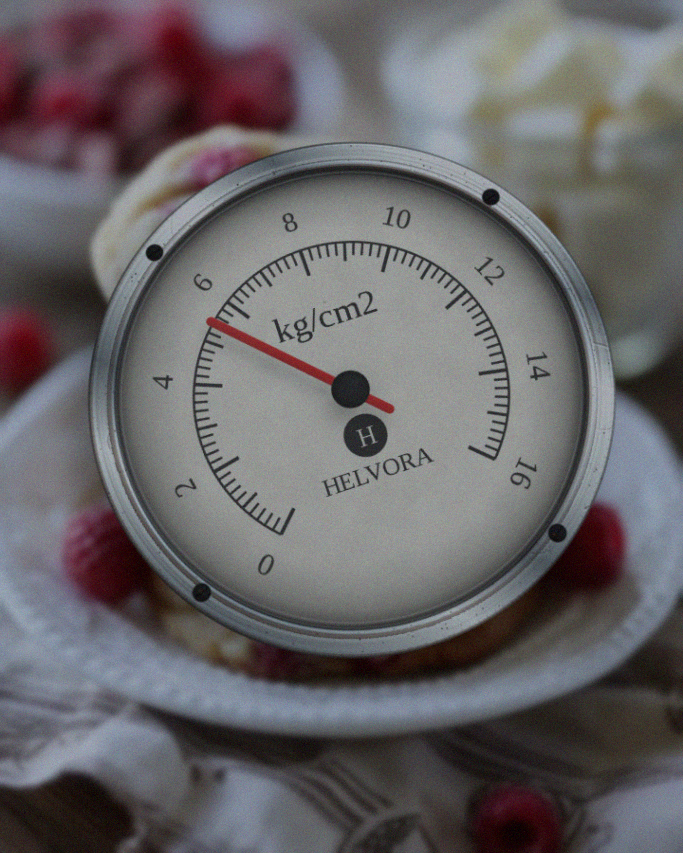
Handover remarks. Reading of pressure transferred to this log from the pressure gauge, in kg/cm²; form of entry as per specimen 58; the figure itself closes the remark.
5.4
